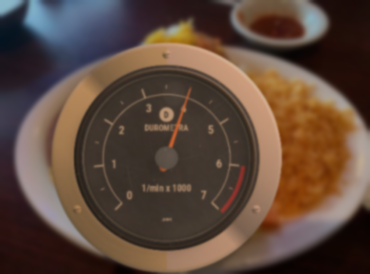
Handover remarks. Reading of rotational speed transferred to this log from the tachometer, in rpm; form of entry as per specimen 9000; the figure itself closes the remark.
4000
